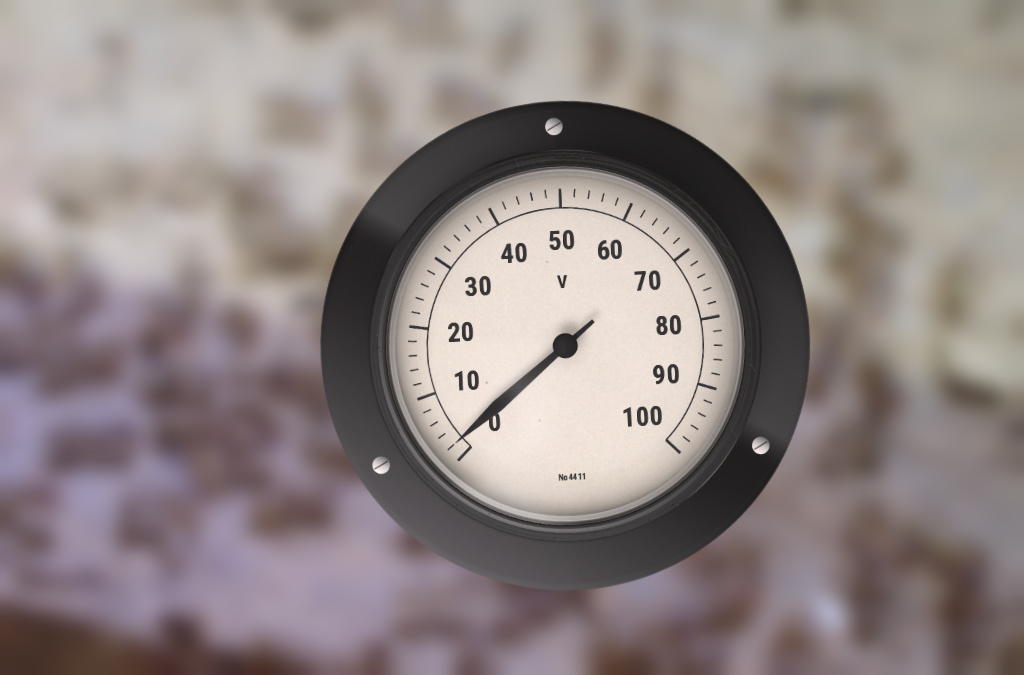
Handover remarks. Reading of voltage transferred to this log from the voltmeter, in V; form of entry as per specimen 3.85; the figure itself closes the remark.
2
